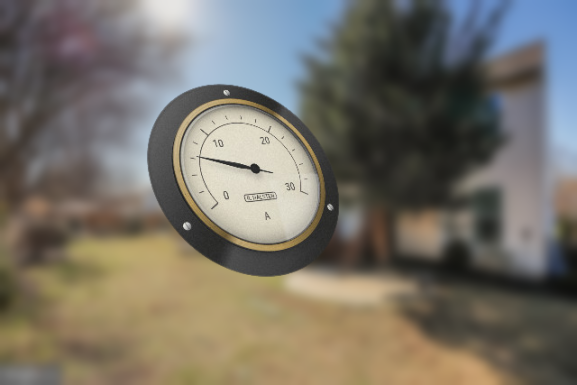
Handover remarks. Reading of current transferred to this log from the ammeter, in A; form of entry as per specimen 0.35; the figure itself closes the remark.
6
